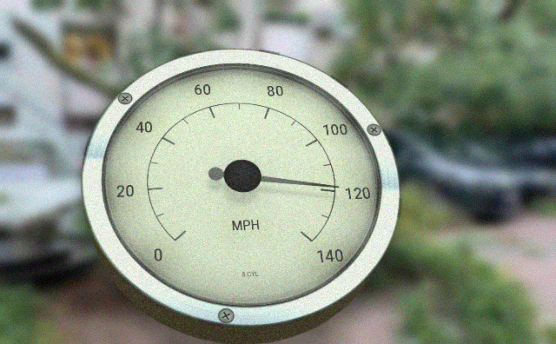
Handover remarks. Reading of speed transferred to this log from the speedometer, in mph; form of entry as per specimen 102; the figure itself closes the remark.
120
